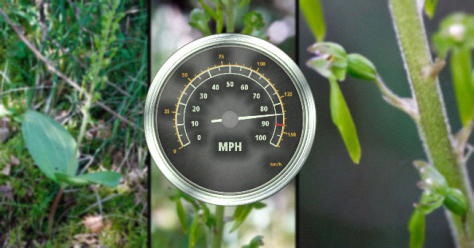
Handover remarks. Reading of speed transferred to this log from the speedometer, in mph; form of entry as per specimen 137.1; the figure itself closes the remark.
85
